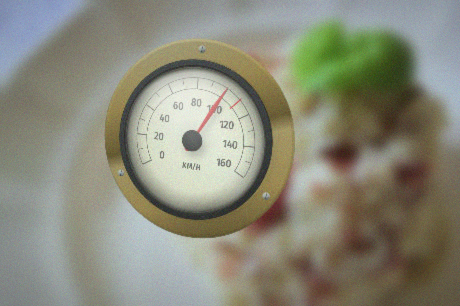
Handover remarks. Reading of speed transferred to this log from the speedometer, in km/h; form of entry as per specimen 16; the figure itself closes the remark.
100
